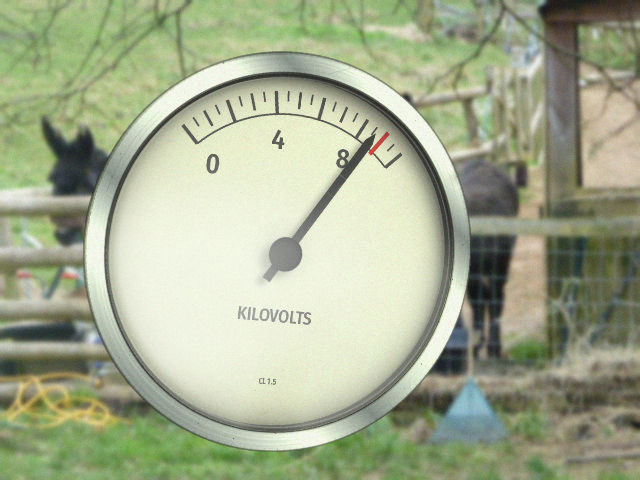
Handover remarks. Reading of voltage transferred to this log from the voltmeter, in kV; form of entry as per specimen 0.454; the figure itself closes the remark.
8.5
